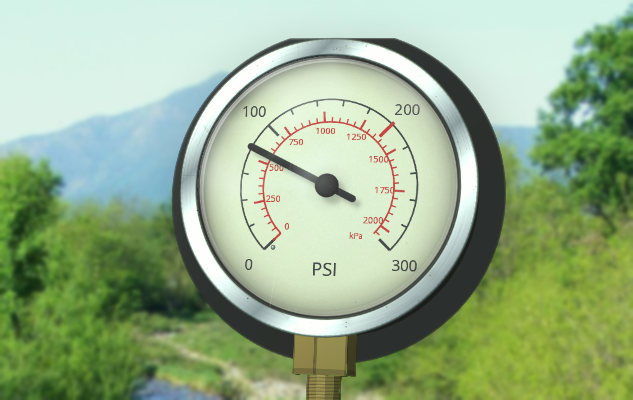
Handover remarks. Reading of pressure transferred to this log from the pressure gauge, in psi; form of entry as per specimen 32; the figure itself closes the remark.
80
